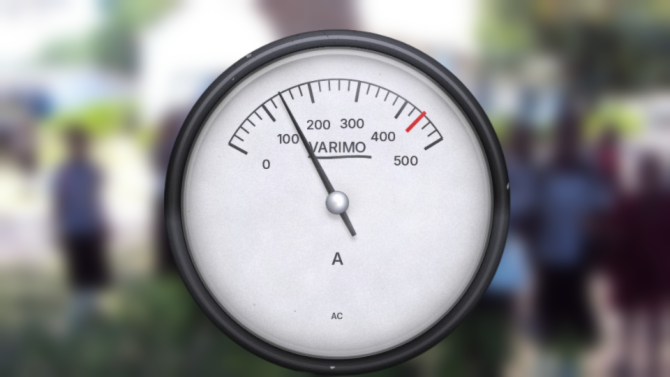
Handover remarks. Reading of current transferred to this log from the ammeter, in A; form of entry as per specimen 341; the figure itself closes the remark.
140
